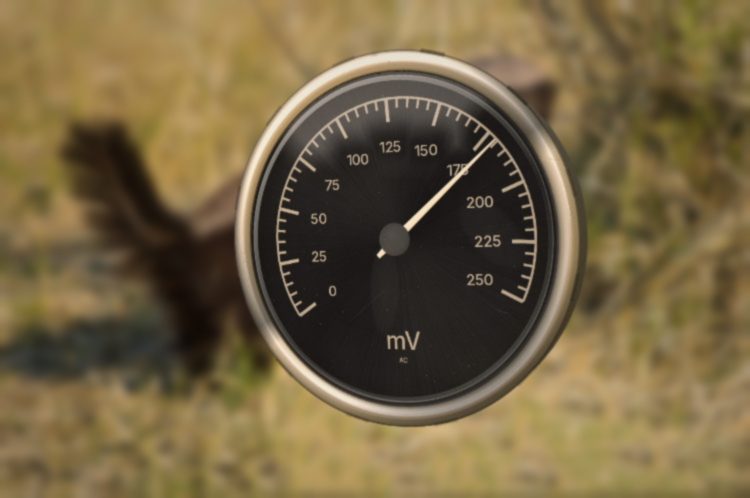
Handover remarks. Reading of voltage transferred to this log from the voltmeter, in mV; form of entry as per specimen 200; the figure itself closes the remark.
180
